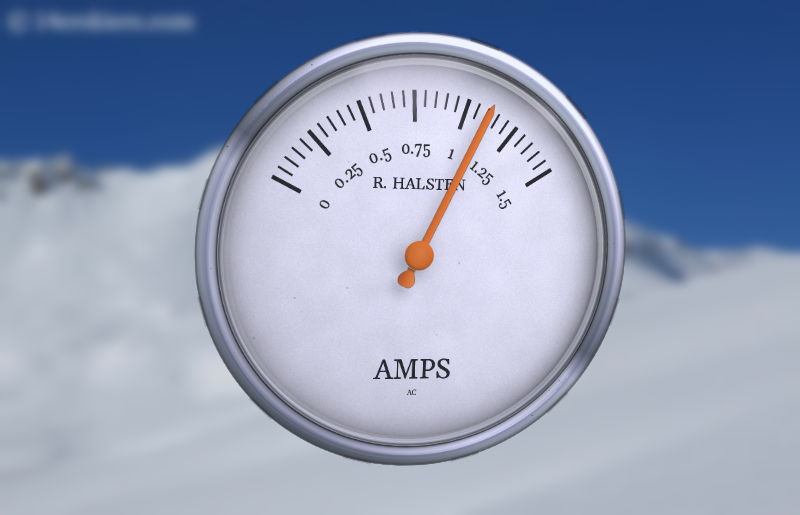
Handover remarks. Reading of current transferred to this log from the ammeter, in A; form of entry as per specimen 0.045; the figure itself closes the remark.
1.1
